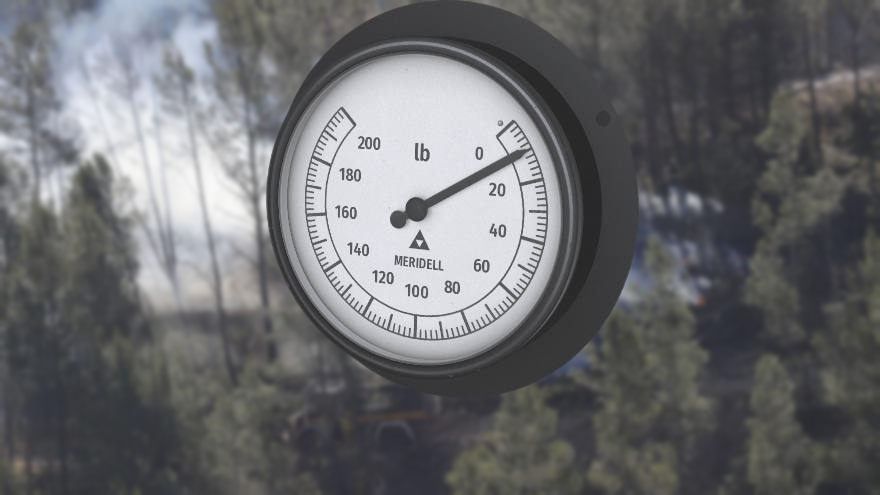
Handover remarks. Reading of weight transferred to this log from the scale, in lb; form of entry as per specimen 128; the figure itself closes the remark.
10
